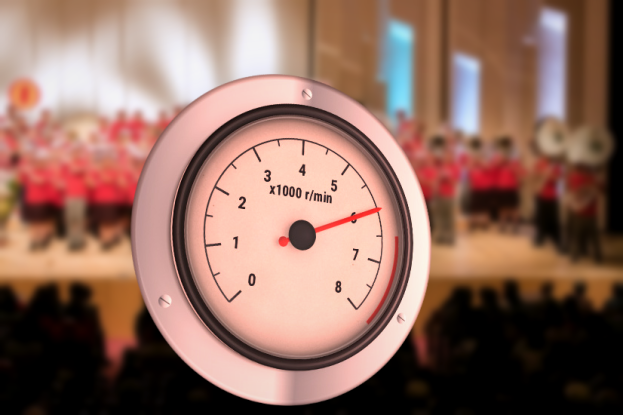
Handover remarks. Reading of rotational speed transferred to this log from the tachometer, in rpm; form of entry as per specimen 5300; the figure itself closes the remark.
6000
